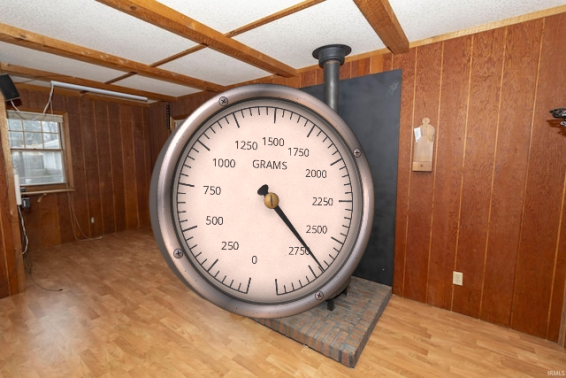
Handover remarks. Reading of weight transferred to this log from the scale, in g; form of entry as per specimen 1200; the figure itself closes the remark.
2700
